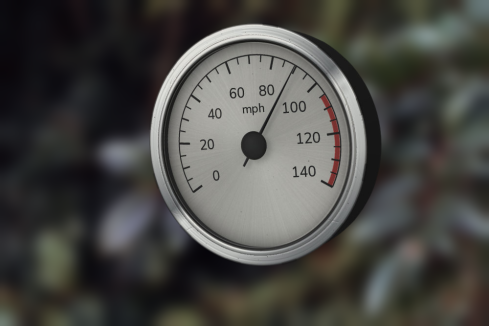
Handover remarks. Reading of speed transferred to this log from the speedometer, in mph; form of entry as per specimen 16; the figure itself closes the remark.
90
